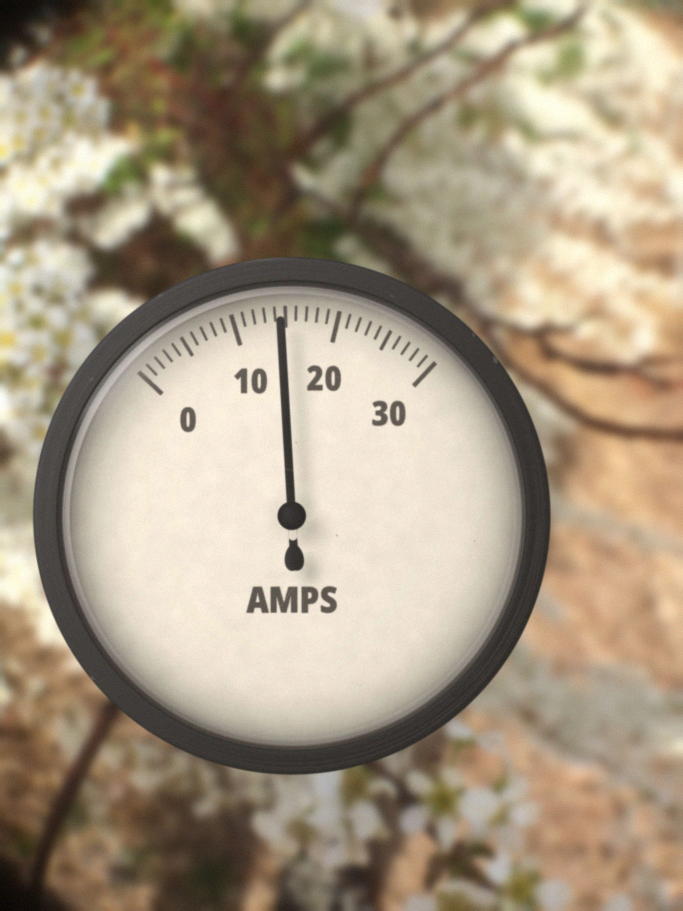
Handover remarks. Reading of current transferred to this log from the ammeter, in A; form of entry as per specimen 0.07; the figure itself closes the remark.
14.5
